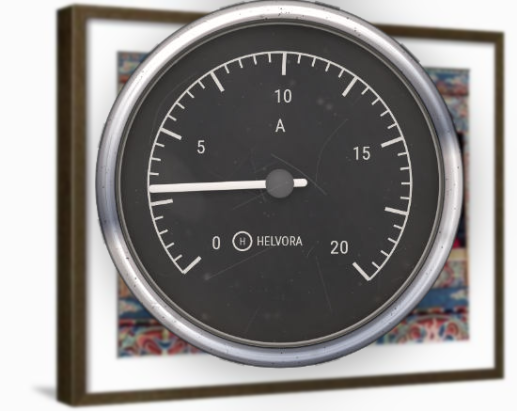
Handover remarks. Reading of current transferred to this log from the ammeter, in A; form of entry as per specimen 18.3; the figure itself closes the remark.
3
